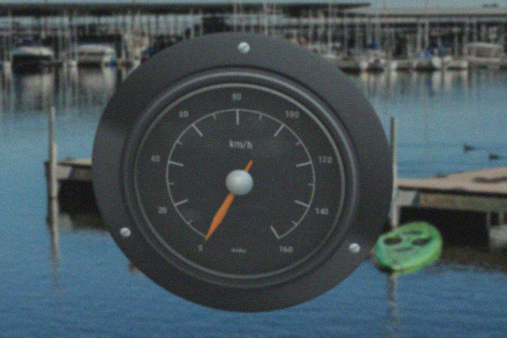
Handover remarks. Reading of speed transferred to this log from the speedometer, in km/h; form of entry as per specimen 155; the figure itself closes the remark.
0
